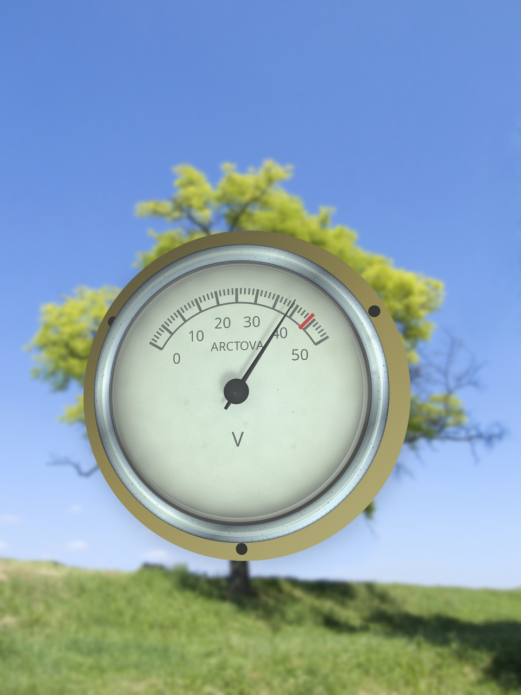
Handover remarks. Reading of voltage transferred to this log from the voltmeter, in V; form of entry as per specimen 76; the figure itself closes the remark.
39
